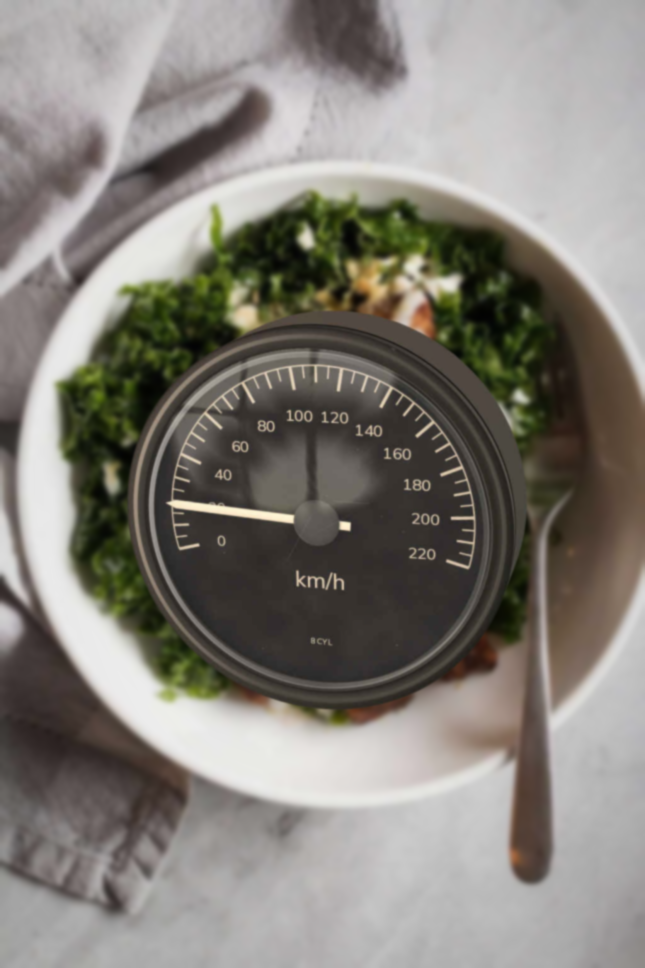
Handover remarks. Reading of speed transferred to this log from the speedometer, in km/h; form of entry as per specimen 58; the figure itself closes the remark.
20
